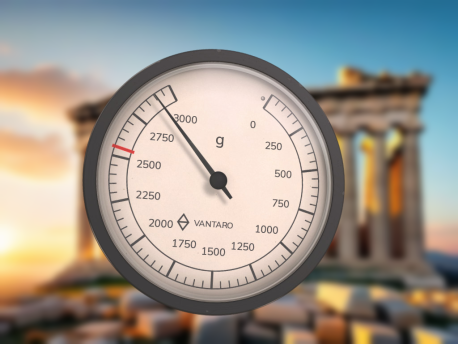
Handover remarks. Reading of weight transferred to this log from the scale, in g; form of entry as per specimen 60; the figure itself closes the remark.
2900
